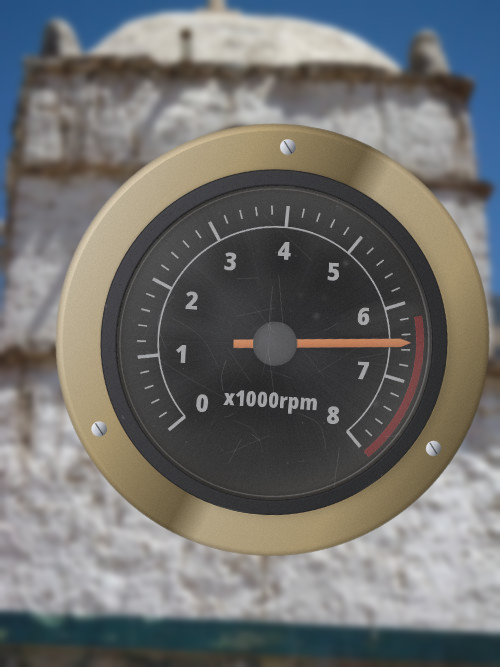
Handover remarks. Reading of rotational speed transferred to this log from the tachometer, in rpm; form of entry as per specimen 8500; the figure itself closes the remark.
6500
